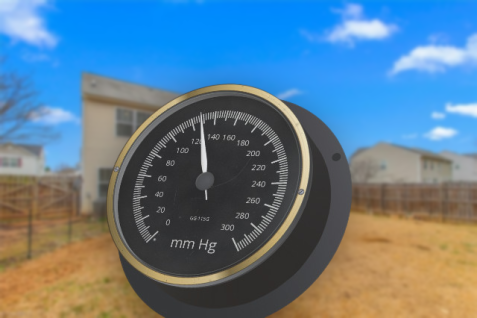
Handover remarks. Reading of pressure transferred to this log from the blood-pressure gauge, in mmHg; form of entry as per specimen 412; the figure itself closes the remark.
130
